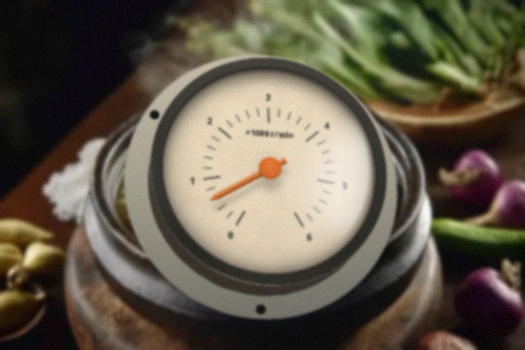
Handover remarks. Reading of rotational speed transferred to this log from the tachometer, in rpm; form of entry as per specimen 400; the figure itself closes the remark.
600
